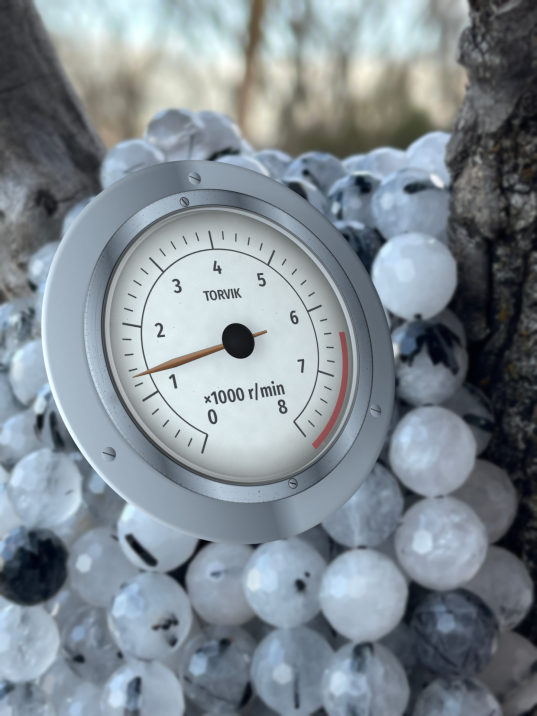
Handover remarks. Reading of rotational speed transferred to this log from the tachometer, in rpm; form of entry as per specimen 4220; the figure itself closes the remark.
1300
